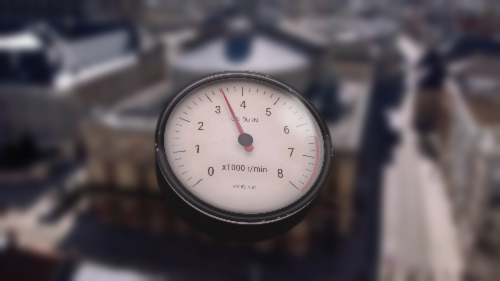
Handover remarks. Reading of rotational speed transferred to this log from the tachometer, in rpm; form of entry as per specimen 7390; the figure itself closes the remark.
3400
